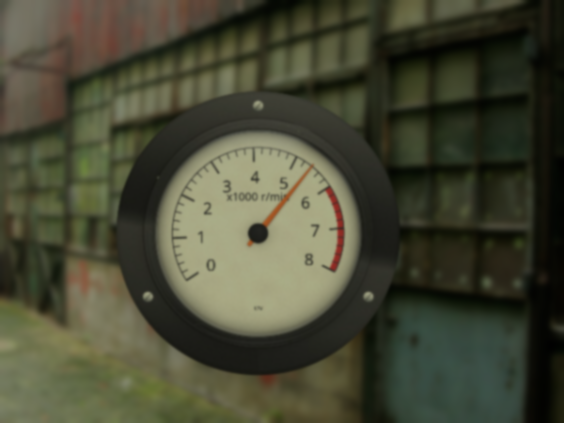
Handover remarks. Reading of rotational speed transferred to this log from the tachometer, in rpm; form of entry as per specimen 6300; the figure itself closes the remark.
5400
